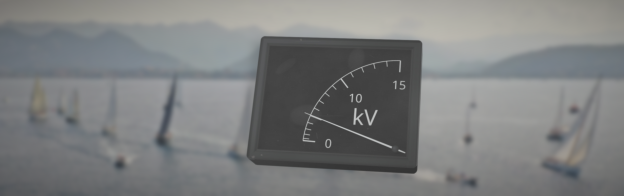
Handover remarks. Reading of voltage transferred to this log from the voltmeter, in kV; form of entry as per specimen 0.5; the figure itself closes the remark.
5
